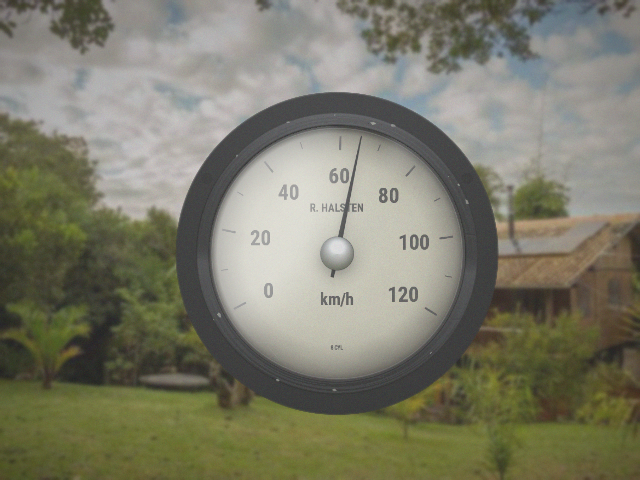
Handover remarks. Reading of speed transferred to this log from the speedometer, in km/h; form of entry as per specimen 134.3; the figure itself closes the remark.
65
